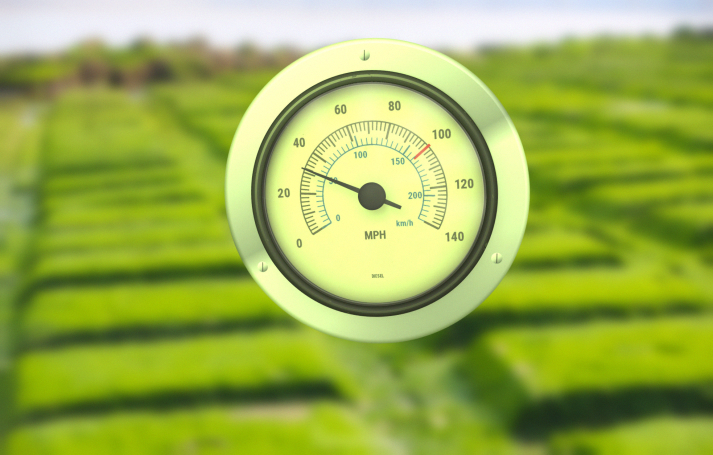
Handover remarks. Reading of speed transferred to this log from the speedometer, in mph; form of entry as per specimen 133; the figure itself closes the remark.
32
